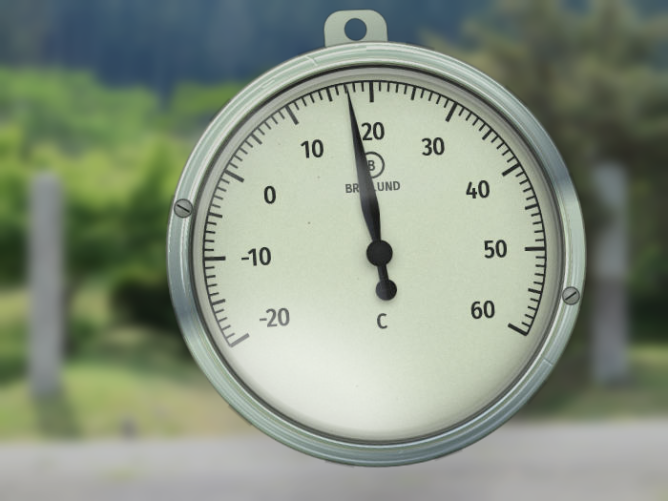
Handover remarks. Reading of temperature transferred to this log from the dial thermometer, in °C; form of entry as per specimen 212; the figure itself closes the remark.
17
